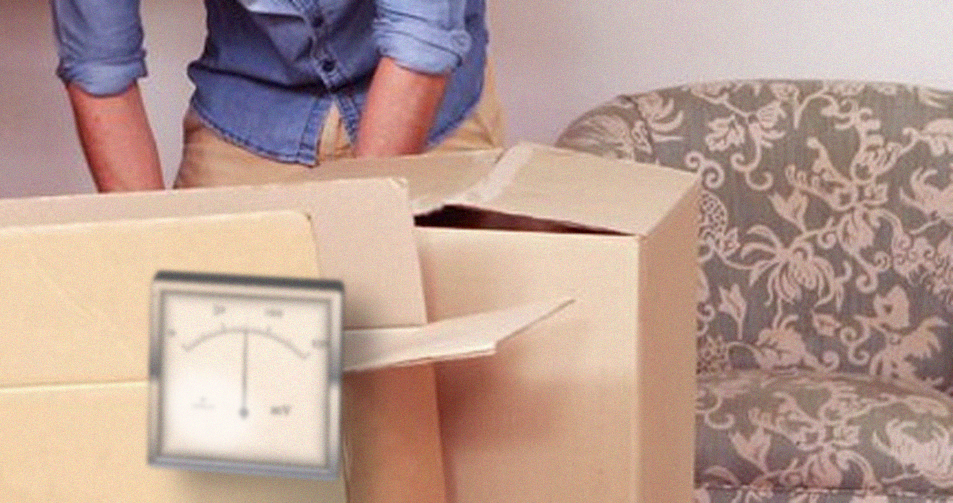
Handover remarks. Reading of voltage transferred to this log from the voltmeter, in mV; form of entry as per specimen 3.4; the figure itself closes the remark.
75
